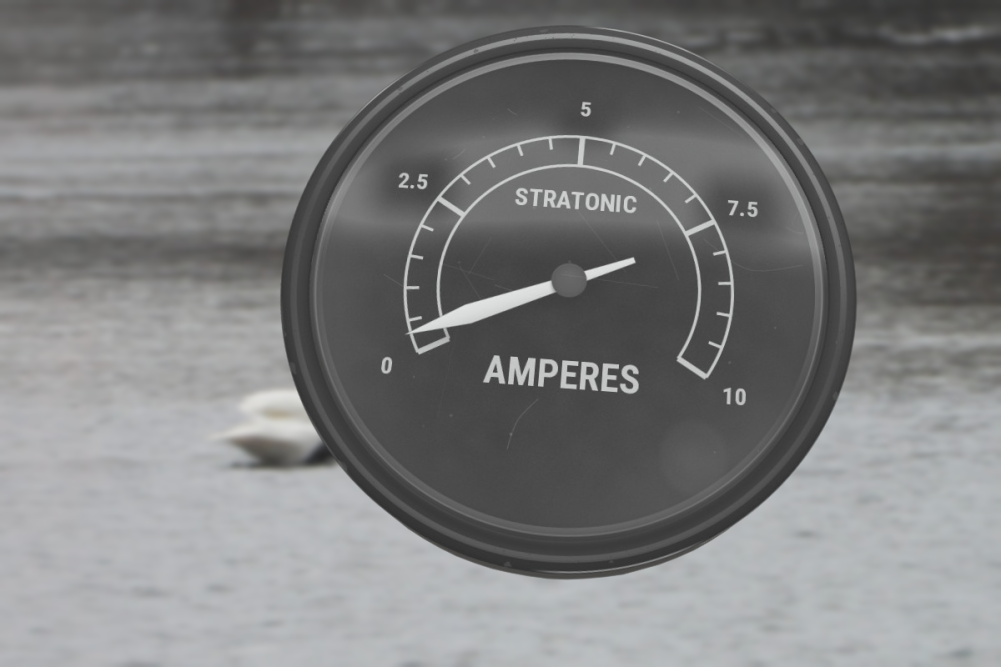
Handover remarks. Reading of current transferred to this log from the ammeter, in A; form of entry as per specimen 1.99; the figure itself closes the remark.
0.25
